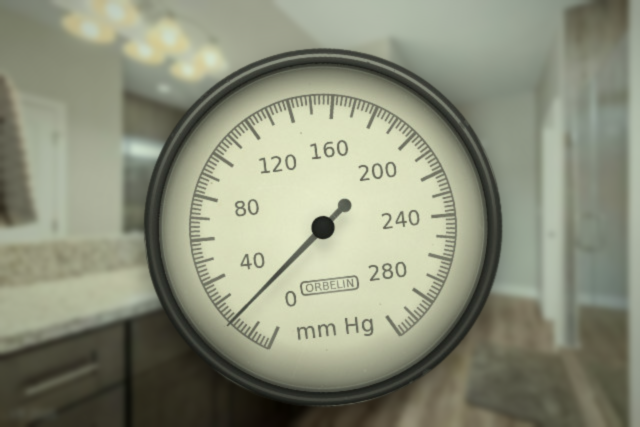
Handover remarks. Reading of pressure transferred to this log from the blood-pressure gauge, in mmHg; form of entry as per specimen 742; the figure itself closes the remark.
20
